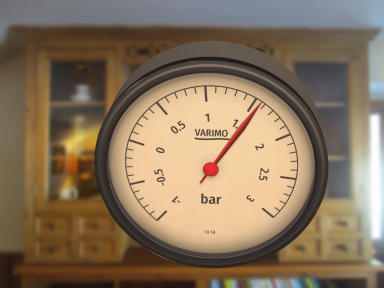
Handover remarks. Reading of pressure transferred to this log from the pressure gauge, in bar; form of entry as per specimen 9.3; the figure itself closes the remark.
1.55
